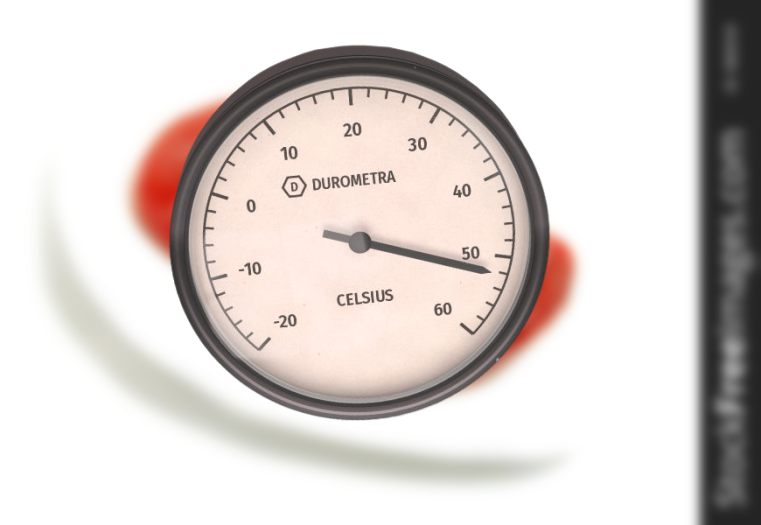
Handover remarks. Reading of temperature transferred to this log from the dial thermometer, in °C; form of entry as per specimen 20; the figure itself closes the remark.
52
